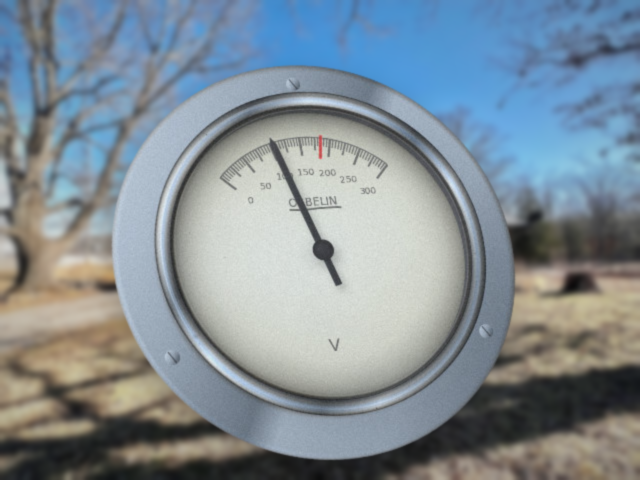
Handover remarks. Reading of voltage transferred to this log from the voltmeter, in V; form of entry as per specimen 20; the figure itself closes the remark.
100
